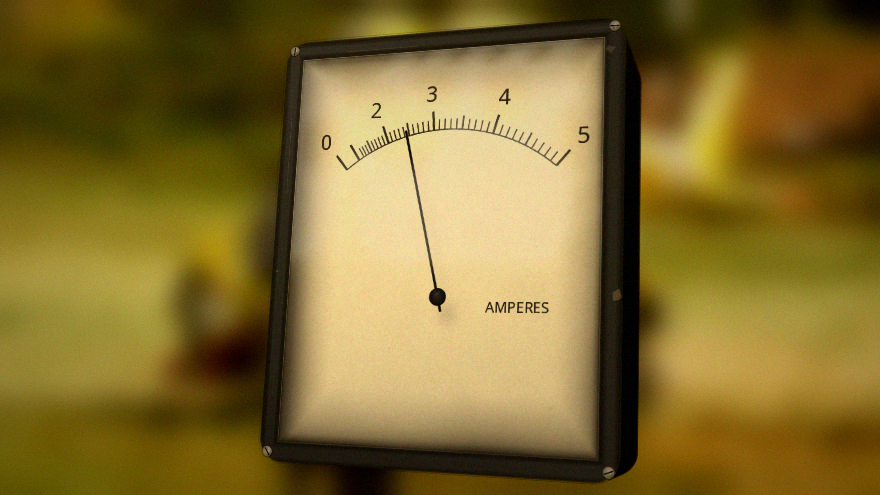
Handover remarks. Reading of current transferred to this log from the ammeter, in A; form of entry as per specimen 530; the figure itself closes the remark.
2.5
